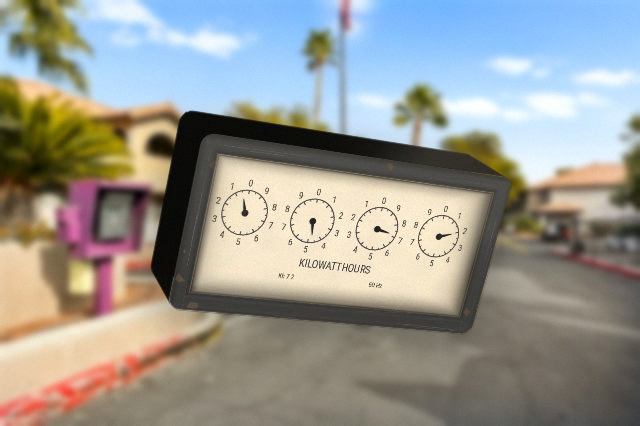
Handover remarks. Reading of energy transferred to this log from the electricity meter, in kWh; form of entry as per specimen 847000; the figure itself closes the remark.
472
